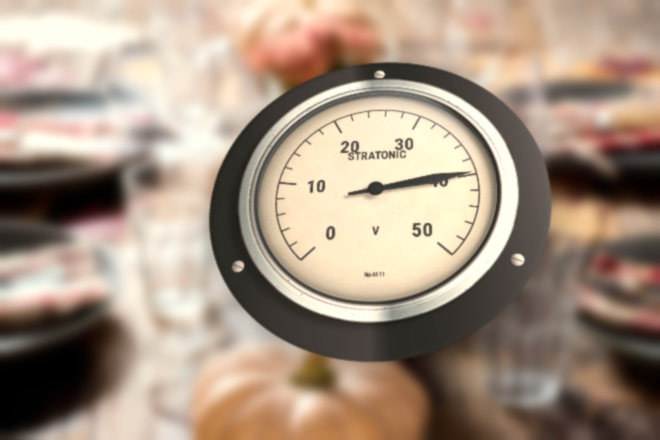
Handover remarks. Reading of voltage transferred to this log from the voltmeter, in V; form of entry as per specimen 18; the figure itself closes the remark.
40
